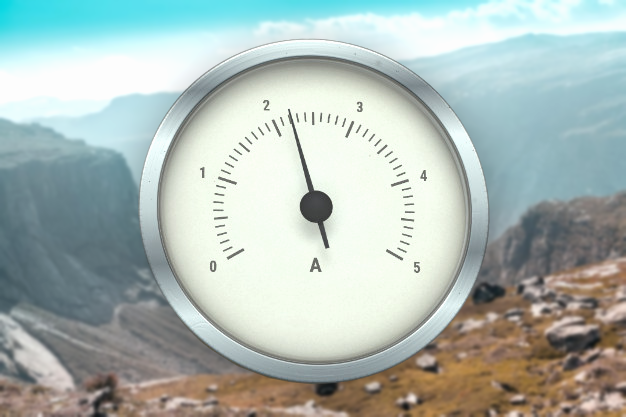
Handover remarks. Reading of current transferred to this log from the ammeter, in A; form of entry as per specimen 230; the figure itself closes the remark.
2.2
